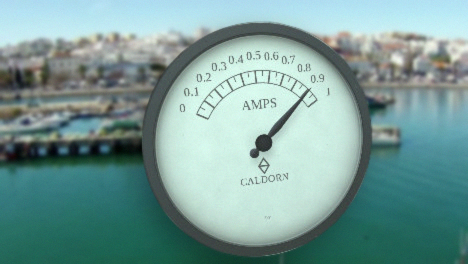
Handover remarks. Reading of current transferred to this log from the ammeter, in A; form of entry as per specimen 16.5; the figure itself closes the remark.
0.9
